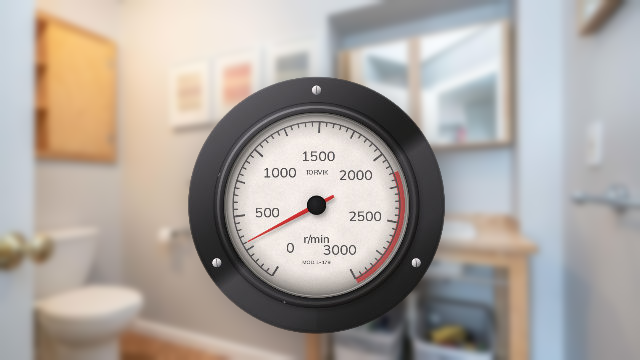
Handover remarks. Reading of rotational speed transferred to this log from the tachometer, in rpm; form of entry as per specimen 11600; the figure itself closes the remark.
300
